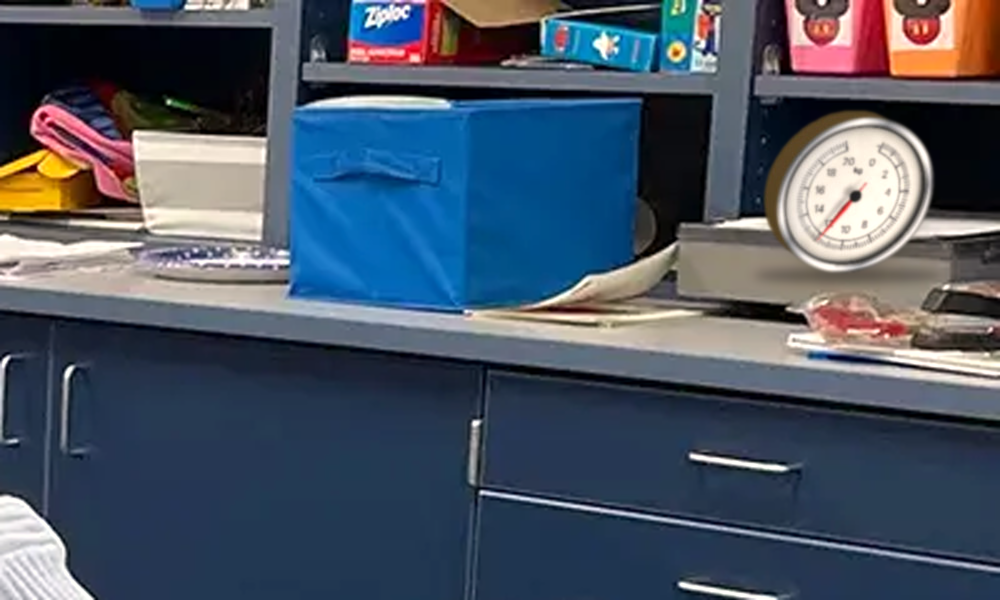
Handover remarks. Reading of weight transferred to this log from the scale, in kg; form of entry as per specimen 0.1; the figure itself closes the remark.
12
